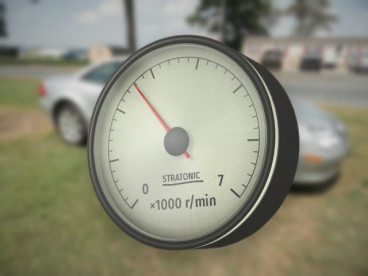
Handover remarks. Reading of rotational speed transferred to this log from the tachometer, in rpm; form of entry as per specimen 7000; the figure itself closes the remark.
2600
